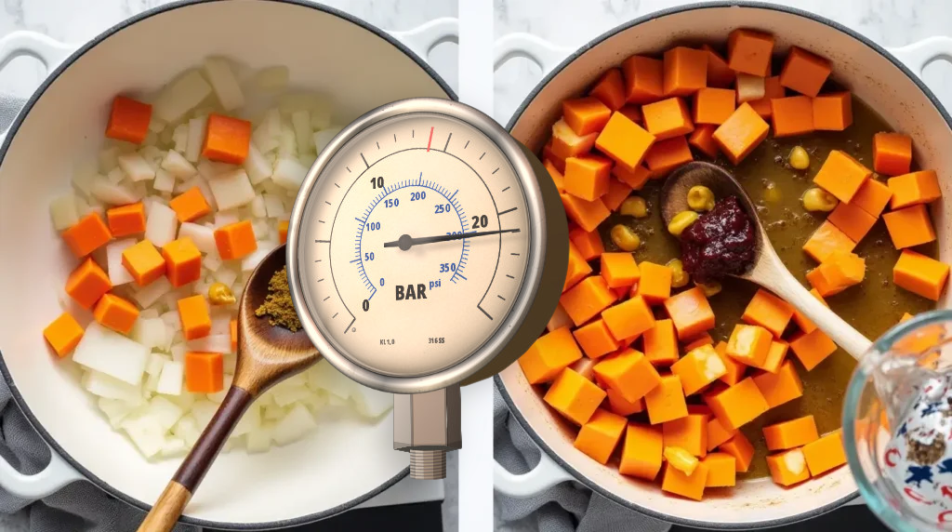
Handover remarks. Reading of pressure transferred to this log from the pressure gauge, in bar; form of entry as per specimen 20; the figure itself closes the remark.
21
